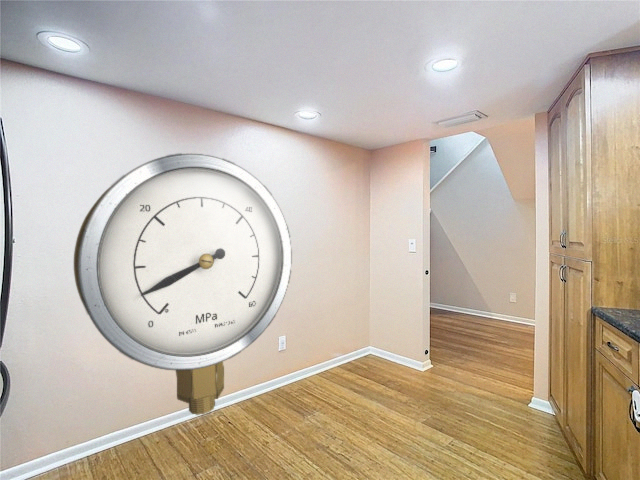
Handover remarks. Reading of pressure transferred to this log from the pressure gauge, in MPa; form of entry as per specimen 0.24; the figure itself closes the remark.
5
